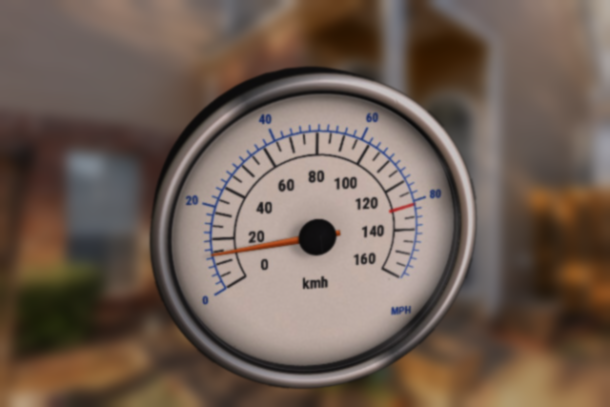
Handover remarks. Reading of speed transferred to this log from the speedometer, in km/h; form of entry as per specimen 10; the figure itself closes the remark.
15
